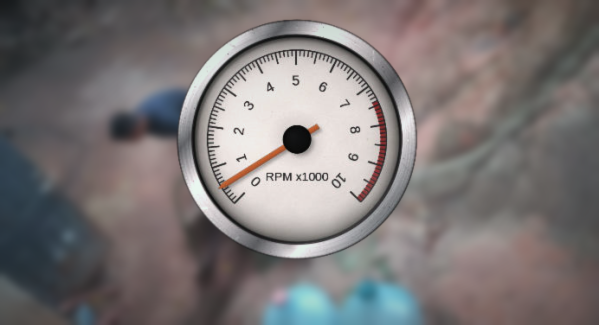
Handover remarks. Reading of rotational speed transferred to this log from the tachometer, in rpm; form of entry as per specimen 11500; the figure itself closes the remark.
500
